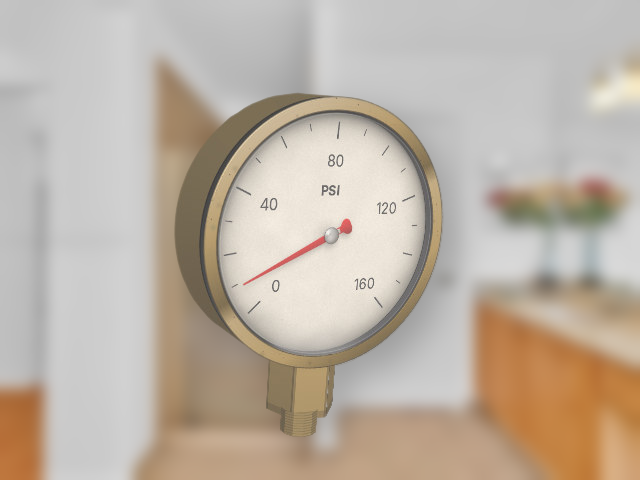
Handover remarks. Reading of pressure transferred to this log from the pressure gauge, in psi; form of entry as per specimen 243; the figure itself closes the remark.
10
